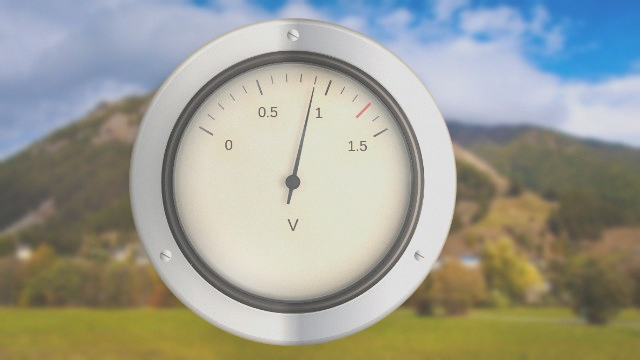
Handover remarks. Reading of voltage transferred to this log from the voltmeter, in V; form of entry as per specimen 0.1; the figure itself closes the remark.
0.9
